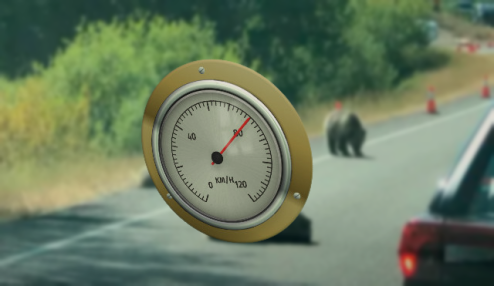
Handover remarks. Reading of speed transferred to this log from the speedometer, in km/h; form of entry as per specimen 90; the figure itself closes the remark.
80
